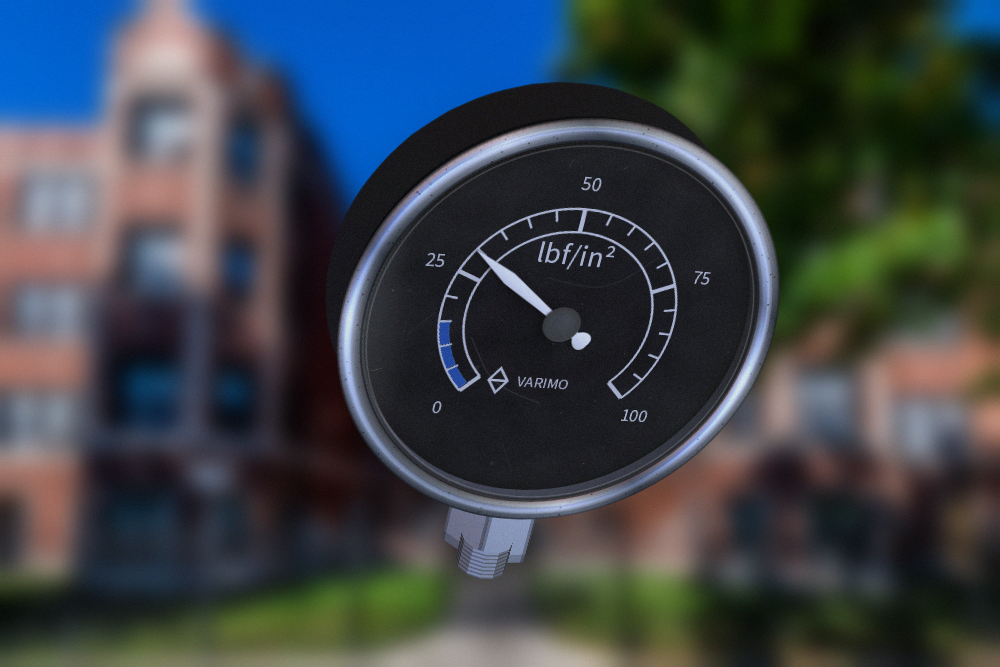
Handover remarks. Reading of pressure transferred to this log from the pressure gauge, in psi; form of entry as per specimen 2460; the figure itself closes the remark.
30
